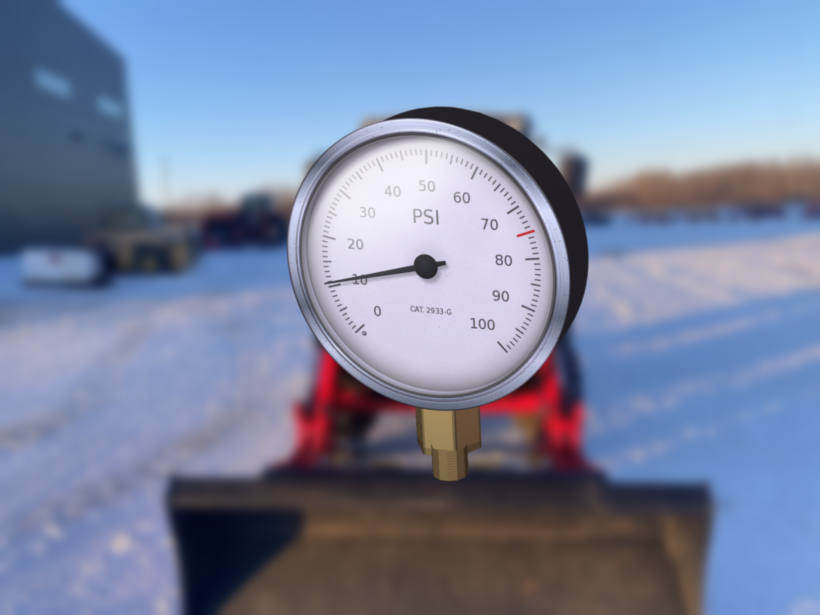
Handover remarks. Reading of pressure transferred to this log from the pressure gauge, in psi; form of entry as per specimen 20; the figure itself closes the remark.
11
